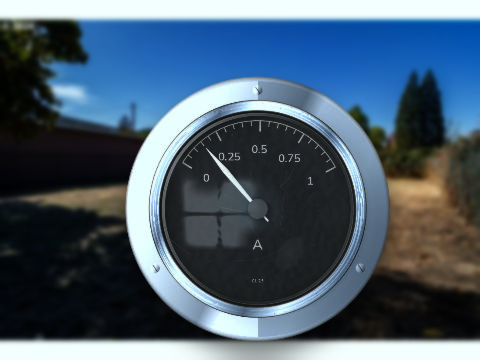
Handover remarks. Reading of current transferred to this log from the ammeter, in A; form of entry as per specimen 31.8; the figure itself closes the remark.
0.15
